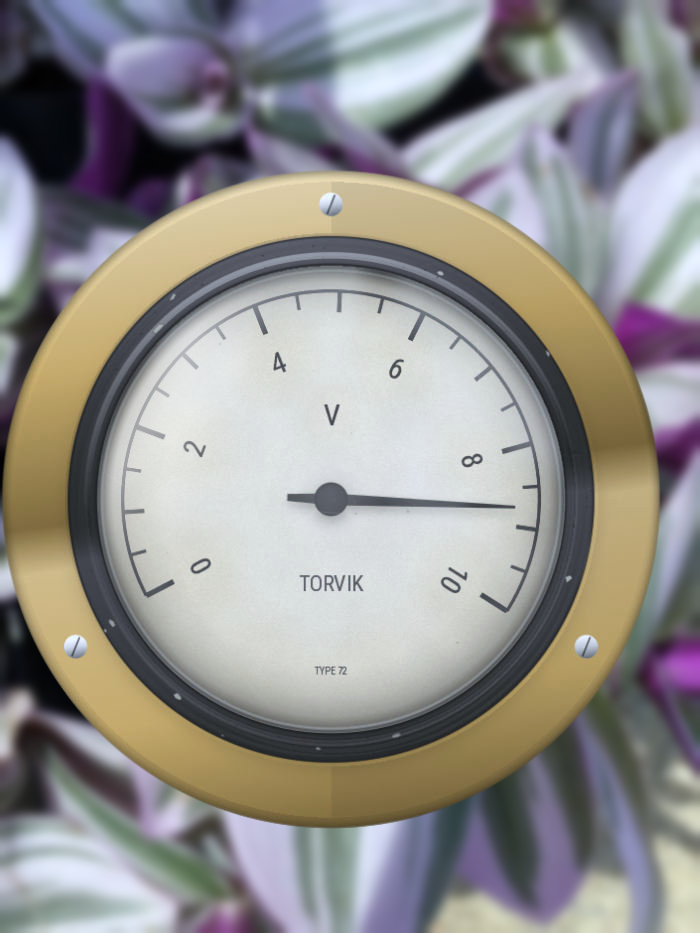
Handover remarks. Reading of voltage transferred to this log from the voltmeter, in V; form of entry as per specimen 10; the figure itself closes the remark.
8.75
